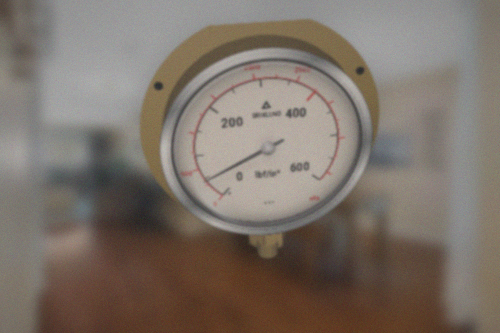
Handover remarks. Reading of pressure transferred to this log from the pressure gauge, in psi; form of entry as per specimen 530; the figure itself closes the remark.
50
